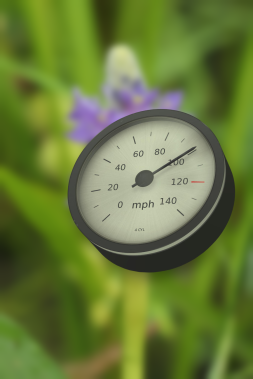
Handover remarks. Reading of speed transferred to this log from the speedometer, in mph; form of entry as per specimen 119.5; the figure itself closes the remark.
100
